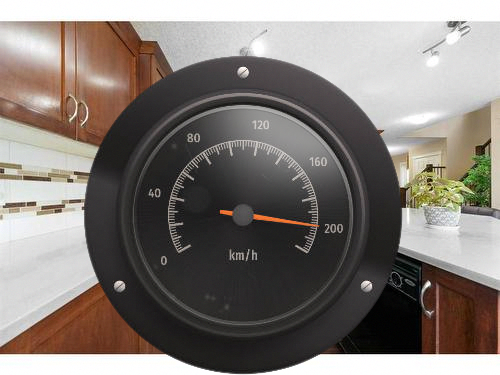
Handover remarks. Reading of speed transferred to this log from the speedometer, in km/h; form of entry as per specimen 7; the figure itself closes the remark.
200
